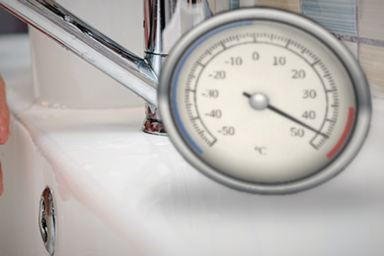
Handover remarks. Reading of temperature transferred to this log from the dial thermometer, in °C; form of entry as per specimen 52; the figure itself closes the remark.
45
